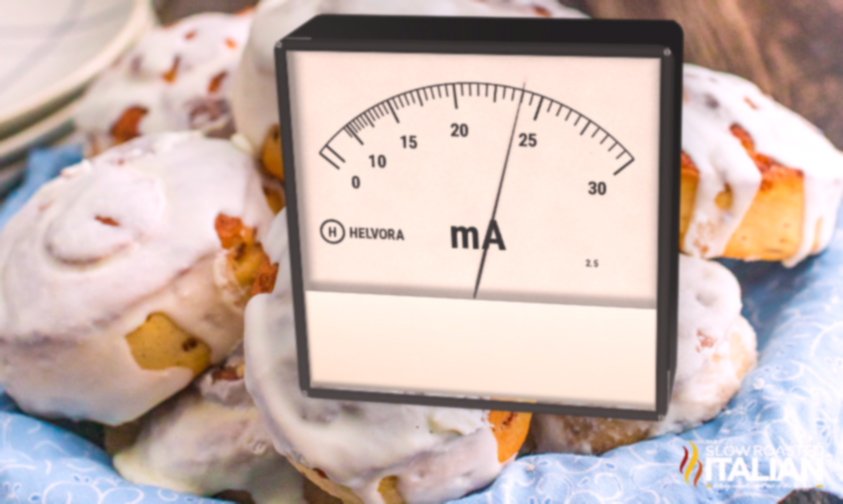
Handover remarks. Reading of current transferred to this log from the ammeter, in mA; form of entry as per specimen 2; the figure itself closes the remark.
24
